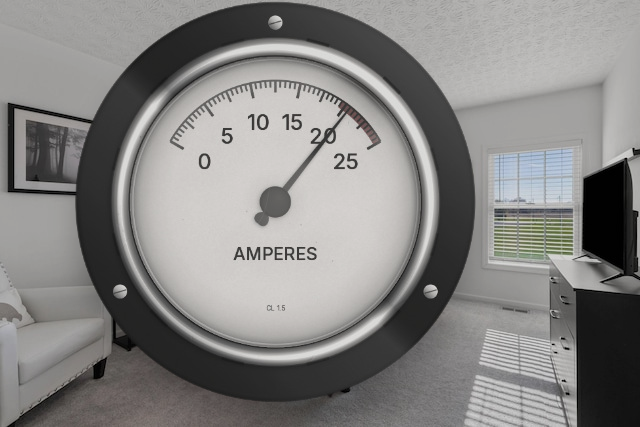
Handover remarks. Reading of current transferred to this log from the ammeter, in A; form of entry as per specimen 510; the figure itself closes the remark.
20.5
